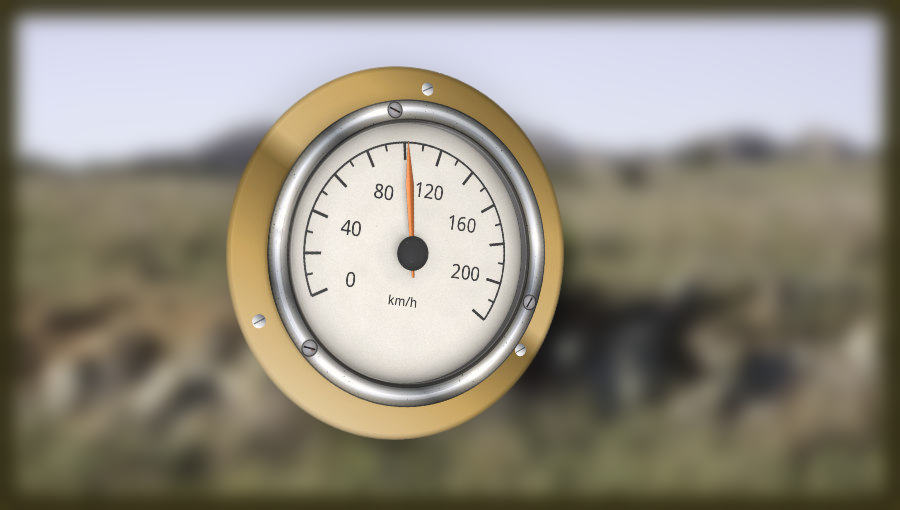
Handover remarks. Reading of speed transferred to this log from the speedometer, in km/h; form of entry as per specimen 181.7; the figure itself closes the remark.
100
